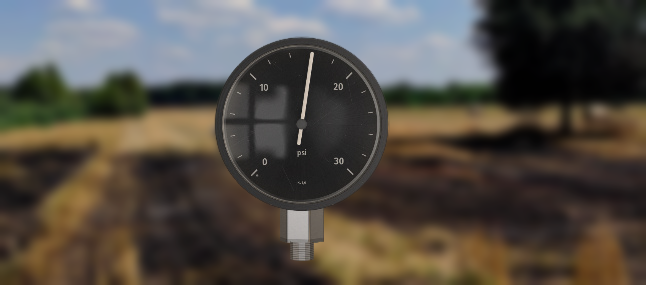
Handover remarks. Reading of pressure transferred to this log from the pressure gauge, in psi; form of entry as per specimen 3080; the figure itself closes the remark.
16
